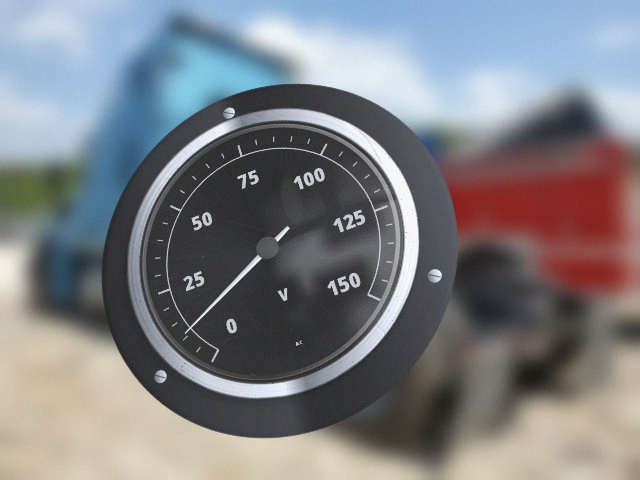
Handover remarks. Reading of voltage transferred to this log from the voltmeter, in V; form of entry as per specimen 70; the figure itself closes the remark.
10
